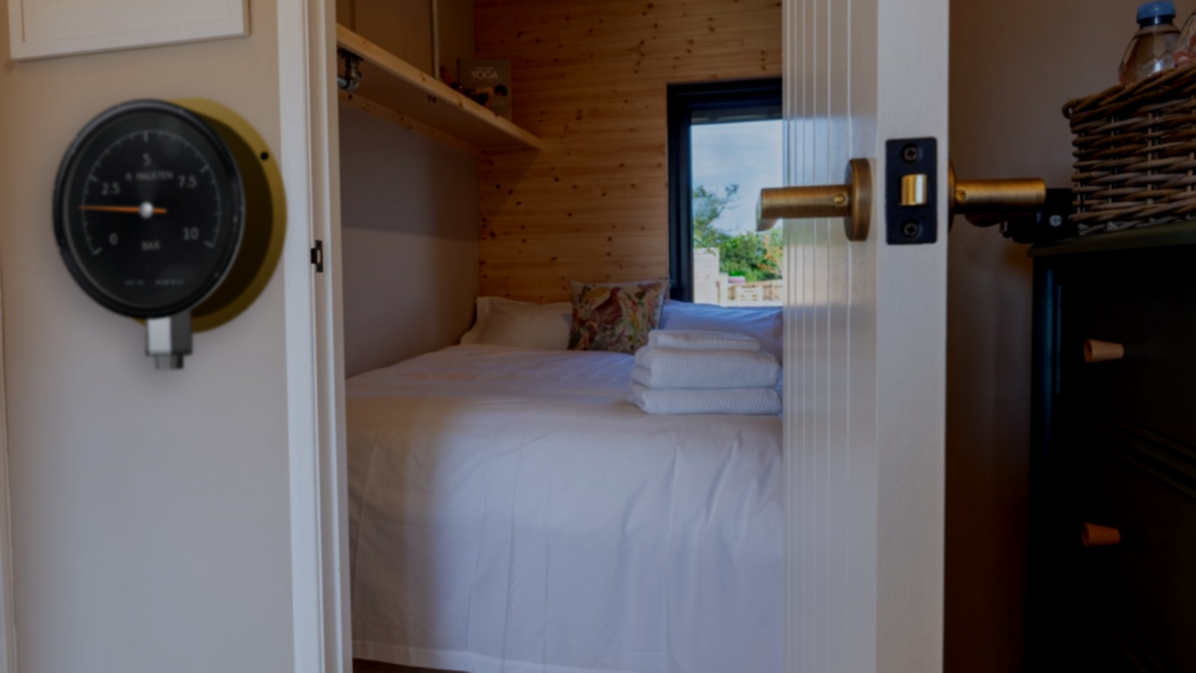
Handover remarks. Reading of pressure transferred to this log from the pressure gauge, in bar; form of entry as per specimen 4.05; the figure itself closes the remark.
1.5
